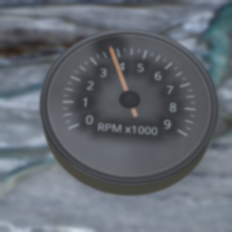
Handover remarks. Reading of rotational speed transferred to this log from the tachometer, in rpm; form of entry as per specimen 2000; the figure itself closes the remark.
3750
